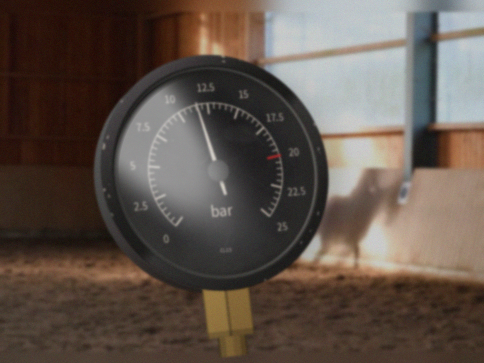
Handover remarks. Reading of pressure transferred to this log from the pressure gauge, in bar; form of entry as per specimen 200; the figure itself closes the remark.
11.5
